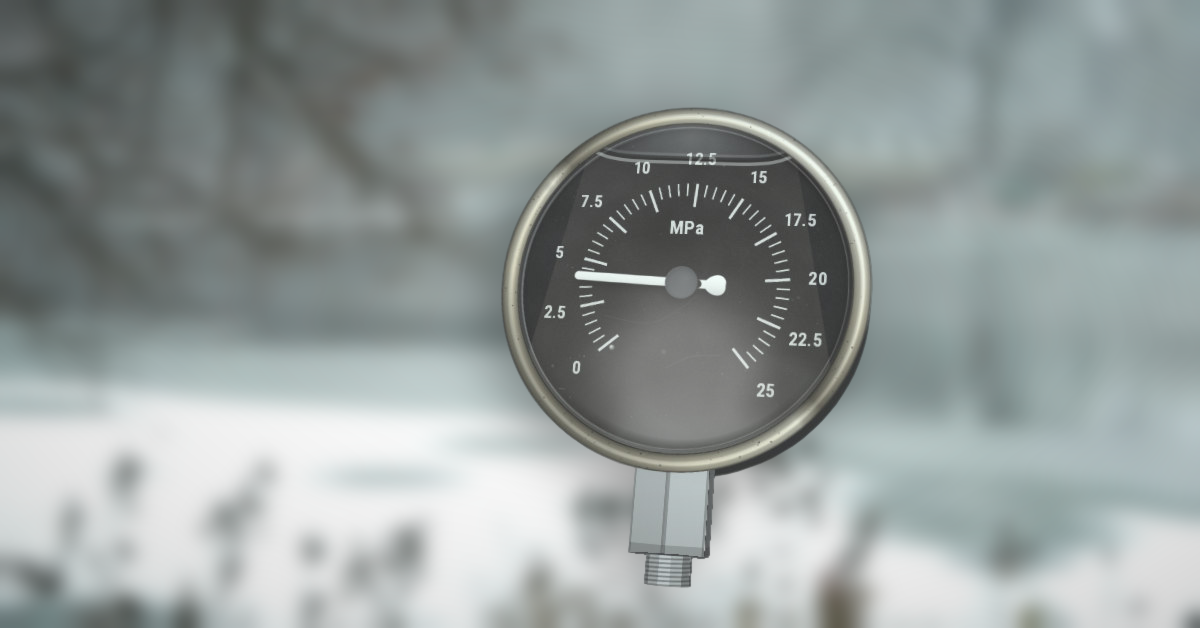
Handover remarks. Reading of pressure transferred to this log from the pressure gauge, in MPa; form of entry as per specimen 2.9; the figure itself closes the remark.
4
